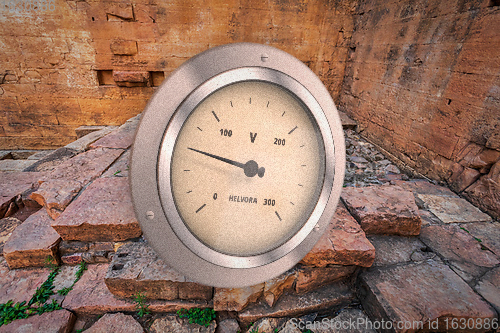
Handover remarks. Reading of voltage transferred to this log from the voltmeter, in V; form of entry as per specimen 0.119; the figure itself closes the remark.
60
